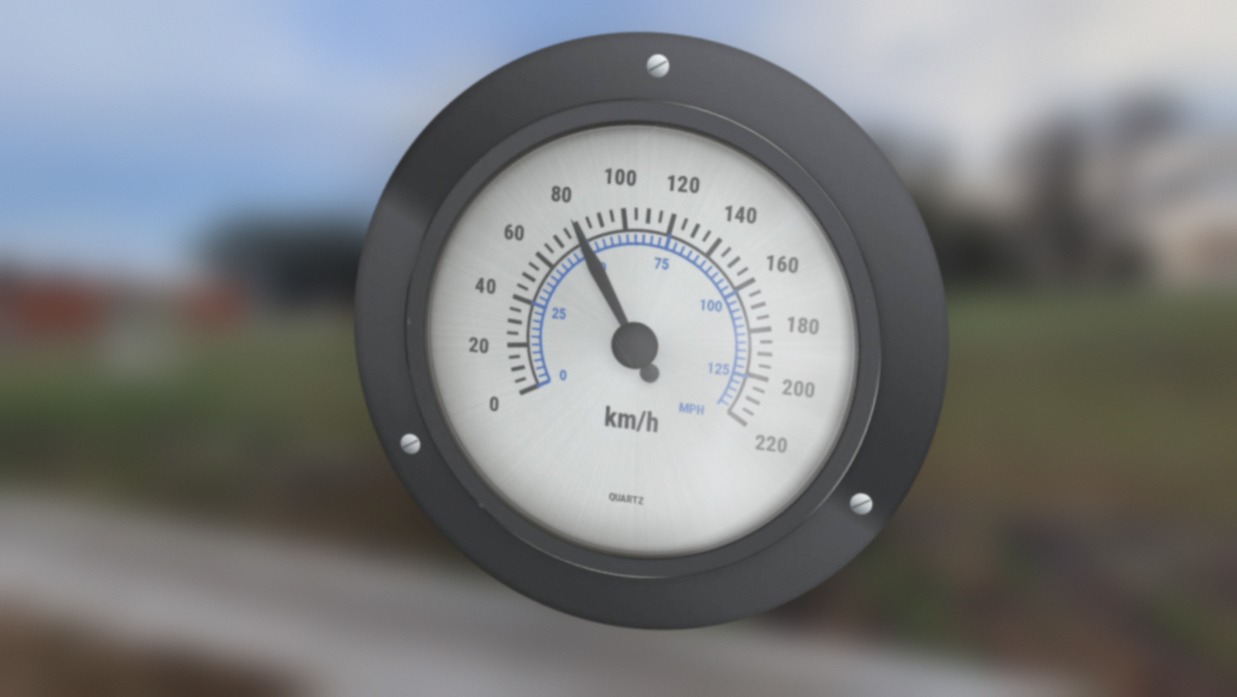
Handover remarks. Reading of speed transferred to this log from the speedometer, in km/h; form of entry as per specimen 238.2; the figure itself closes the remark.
80
